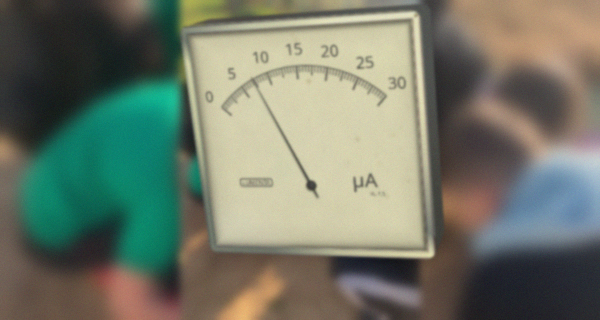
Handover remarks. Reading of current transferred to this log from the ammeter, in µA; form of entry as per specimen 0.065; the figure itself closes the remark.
7.5
